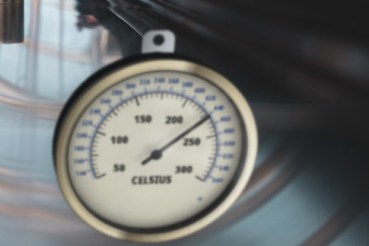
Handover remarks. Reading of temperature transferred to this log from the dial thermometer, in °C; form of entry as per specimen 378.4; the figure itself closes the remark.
225
